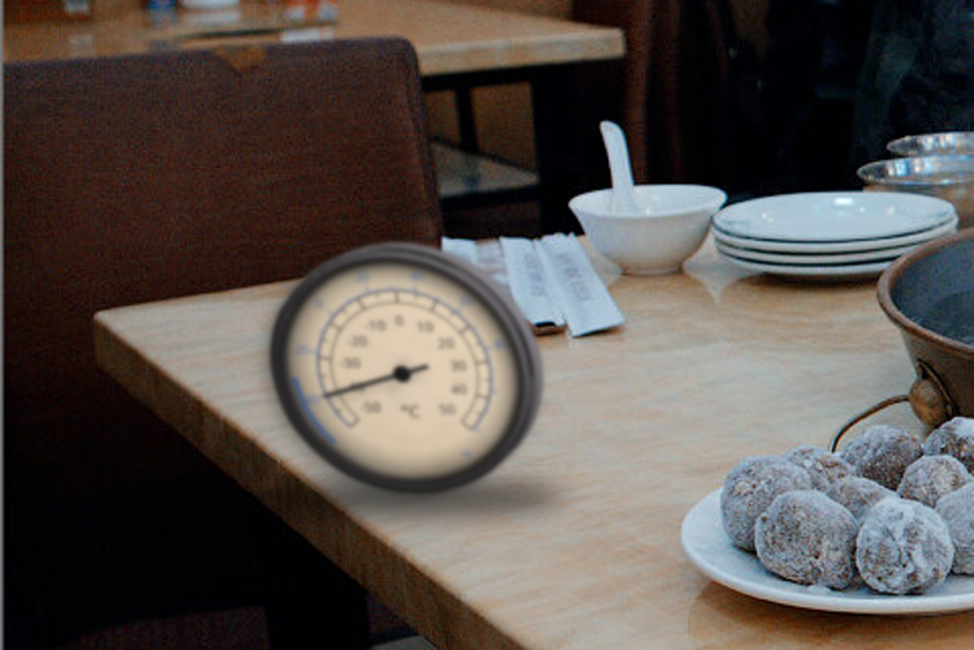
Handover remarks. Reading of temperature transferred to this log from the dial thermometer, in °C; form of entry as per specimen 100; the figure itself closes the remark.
-40
